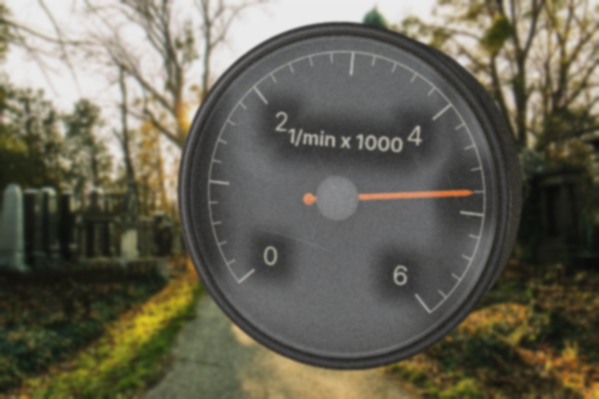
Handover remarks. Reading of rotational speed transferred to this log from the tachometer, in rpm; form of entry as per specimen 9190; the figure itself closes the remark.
4800
